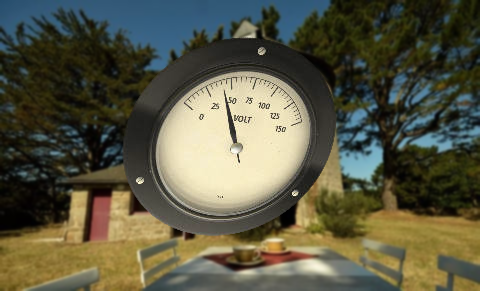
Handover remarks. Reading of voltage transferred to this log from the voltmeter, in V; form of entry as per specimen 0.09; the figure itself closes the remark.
40
